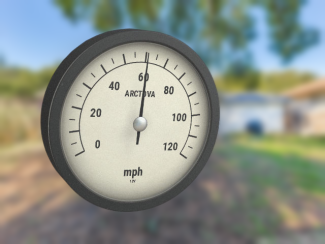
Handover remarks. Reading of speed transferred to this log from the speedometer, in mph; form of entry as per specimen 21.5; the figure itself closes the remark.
60
